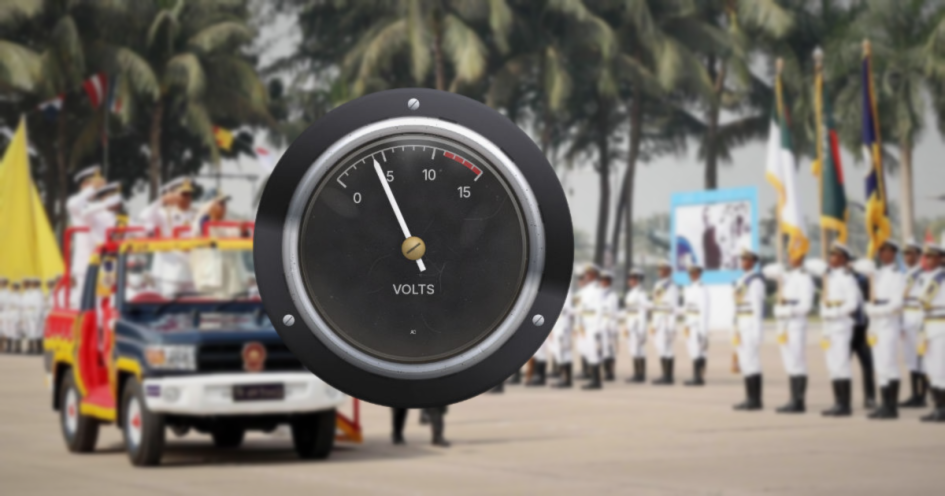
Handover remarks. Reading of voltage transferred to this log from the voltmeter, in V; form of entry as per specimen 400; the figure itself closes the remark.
4
